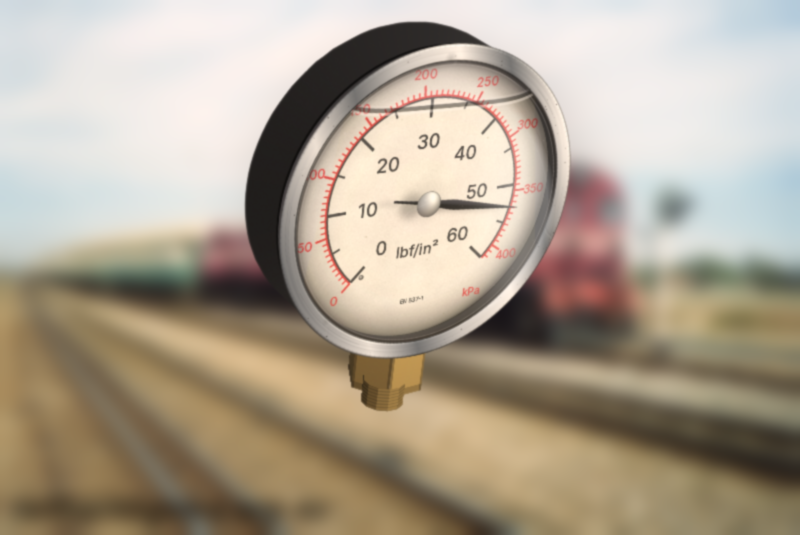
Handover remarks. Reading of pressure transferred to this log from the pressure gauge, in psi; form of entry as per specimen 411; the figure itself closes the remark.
52.5
